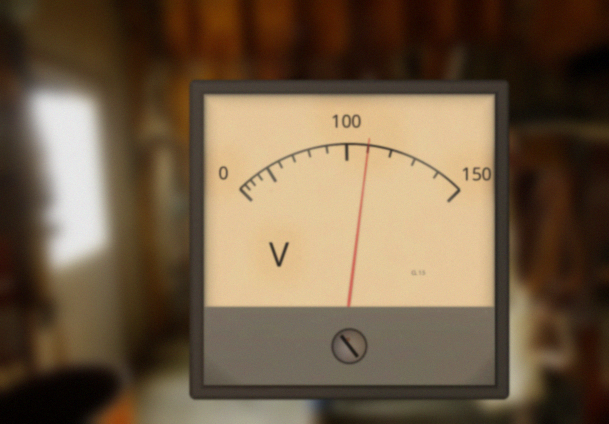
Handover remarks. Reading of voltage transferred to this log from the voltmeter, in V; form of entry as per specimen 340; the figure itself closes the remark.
110
